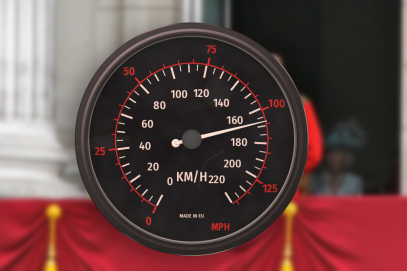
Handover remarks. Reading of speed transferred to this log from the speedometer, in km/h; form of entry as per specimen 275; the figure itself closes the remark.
167.5
